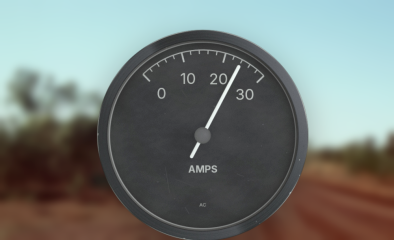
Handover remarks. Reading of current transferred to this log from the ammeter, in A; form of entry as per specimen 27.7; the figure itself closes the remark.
24
